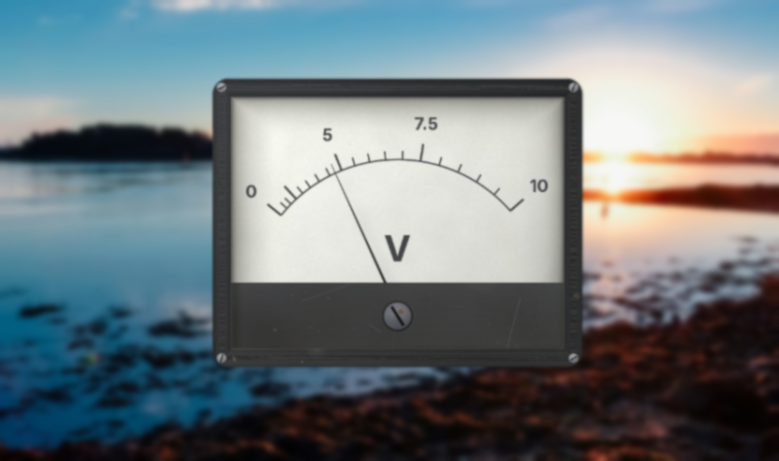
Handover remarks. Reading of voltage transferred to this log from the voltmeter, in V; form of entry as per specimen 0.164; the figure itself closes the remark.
4.75
